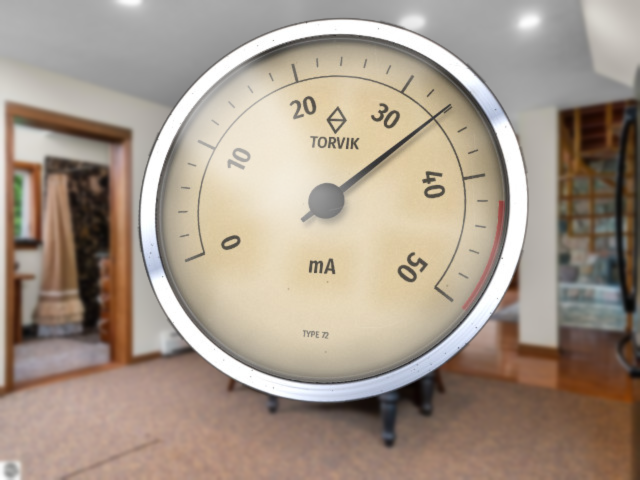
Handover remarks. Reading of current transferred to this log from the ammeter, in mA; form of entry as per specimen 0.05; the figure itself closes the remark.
34
